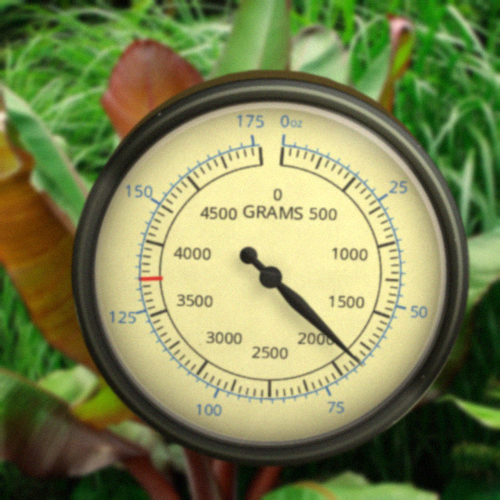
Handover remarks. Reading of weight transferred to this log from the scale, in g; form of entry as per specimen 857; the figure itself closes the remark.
1850
